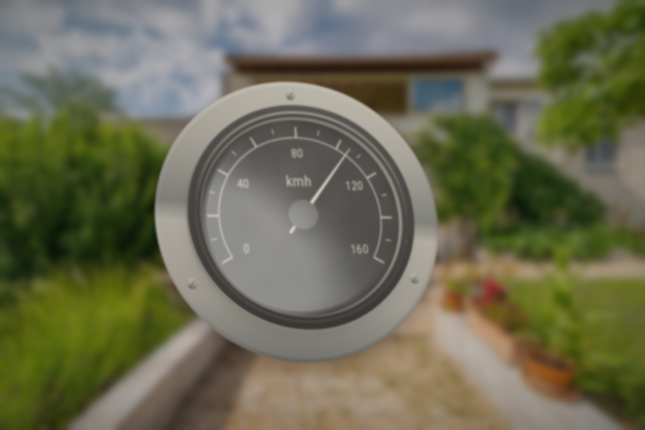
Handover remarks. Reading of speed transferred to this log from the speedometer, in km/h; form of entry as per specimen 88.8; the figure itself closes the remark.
105
